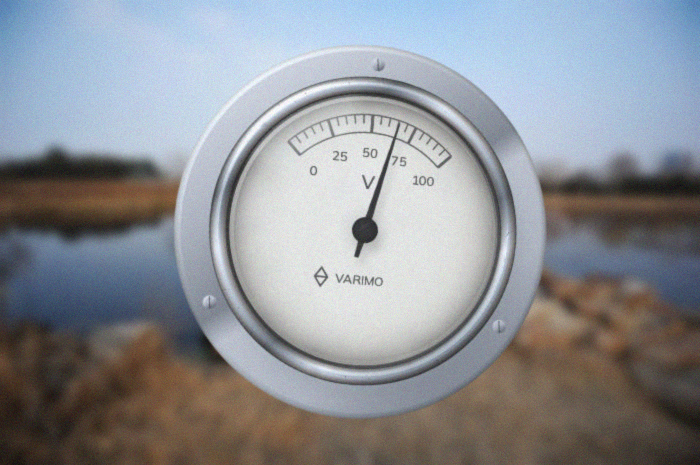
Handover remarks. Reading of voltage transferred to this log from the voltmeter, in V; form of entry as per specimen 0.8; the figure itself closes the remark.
65
